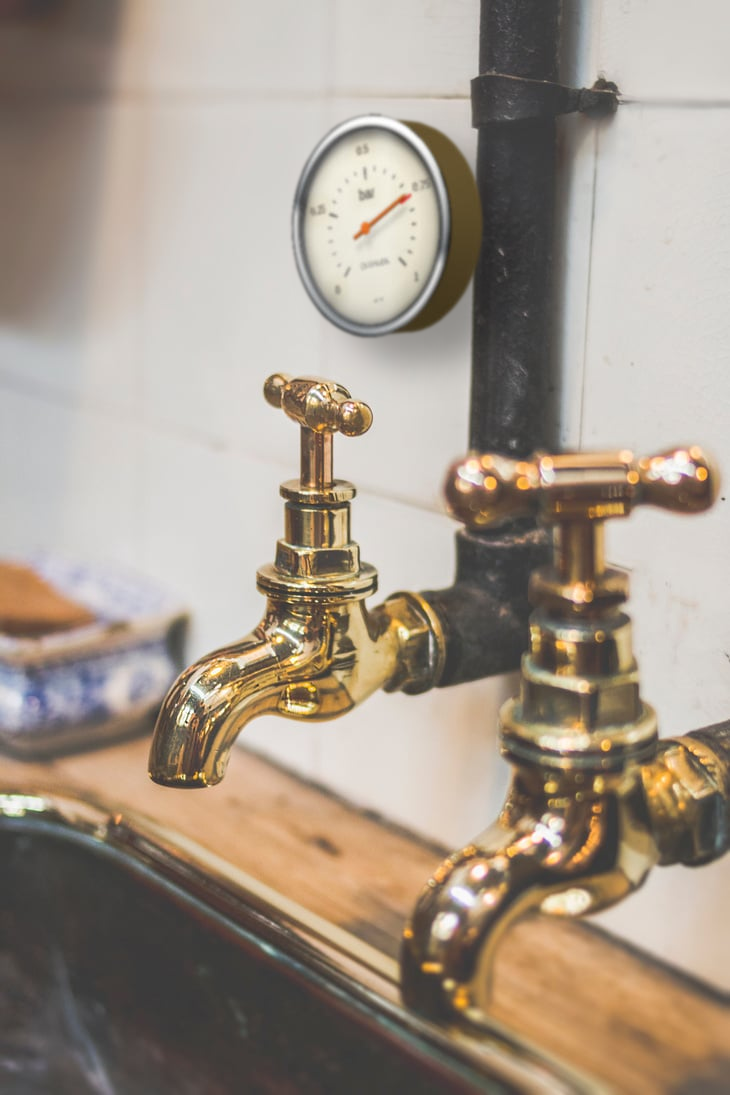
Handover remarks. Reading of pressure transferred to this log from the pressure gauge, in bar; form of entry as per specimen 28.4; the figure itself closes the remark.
0.75
